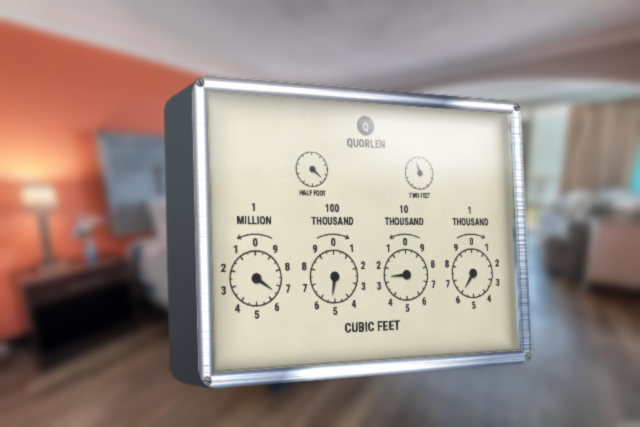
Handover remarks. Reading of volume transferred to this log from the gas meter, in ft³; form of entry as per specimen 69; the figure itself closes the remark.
652600
